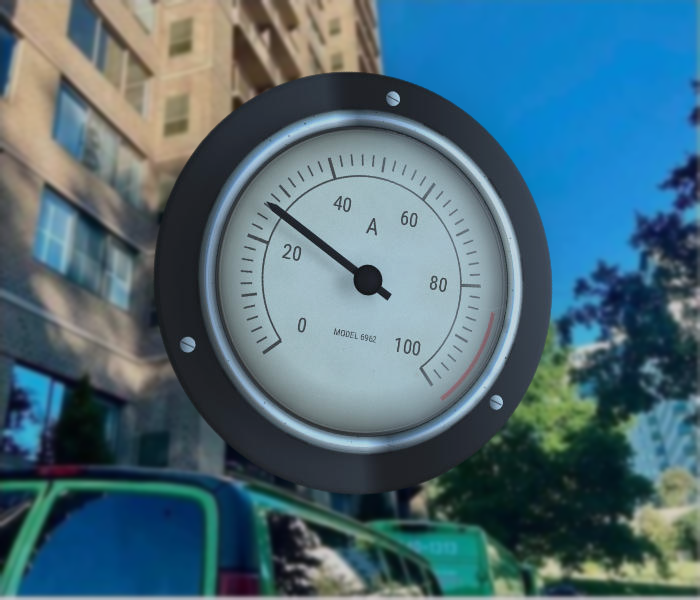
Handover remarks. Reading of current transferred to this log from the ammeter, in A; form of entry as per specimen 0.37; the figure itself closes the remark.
26
